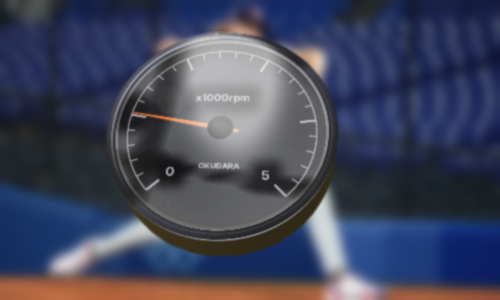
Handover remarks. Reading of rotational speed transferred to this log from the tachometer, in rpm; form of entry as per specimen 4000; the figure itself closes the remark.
1000
